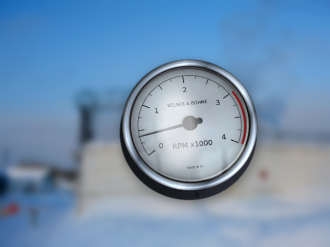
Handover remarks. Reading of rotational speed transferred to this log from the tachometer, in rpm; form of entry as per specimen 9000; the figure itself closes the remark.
375
